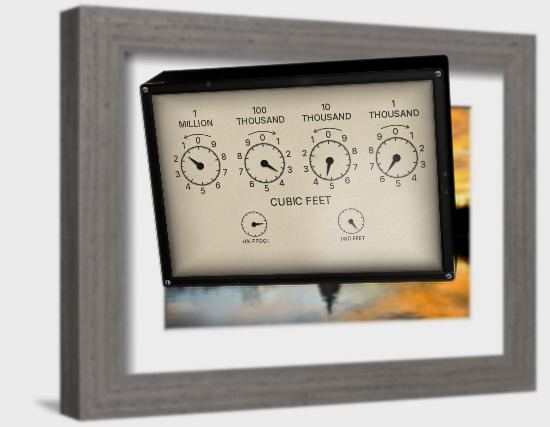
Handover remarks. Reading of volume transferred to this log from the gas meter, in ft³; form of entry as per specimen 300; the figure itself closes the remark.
134600
